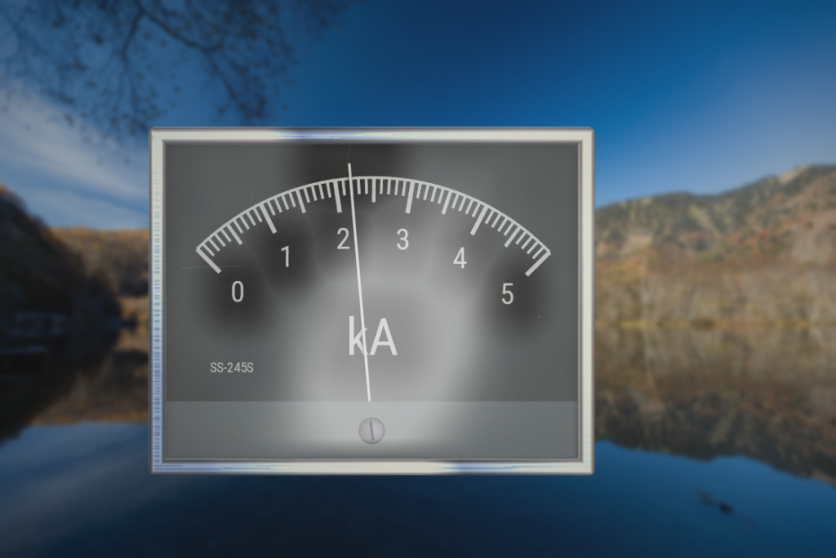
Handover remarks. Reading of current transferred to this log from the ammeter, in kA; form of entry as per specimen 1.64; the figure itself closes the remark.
2.2
